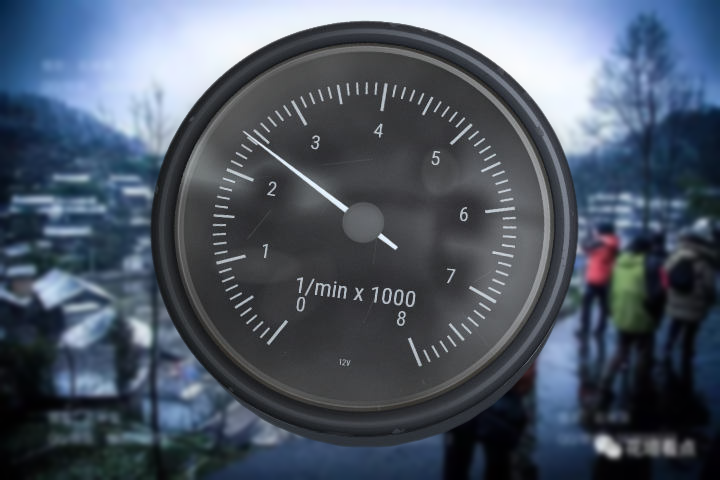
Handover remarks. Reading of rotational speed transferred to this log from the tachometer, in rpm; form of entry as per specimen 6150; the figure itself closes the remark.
2400
